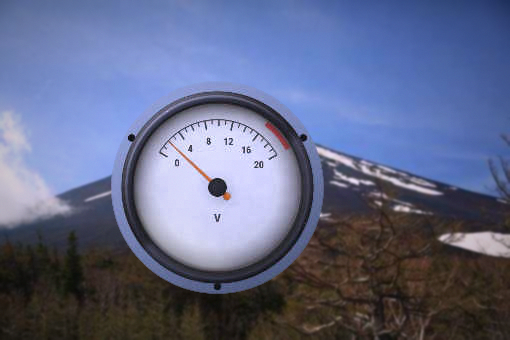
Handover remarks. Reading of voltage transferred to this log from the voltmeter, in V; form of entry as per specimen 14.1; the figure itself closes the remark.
2
